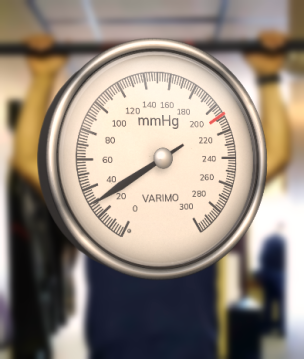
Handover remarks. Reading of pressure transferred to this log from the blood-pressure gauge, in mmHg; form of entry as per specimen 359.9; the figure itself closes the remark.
30
